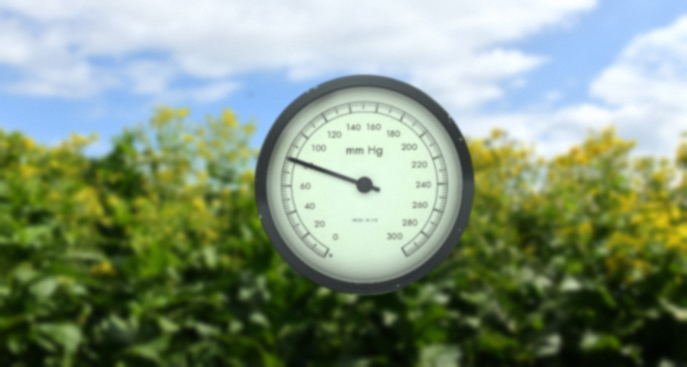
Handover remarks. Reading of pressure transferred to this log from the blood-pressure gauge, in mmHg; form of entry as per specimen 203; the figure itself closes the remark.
80
